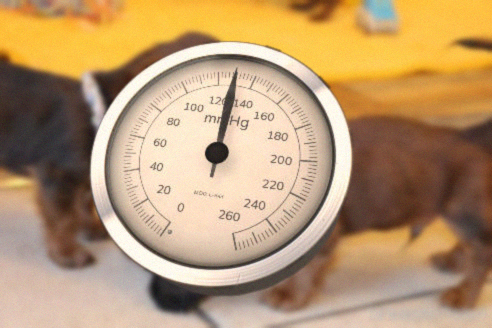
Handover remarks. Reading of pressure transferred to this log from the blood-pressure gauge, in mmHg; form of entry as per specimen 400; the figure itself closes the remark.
130
